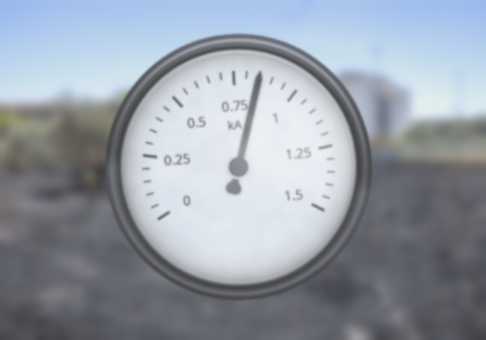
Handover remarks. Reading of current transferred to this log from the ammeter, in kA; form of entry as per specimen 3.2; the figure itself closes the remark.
0.85
